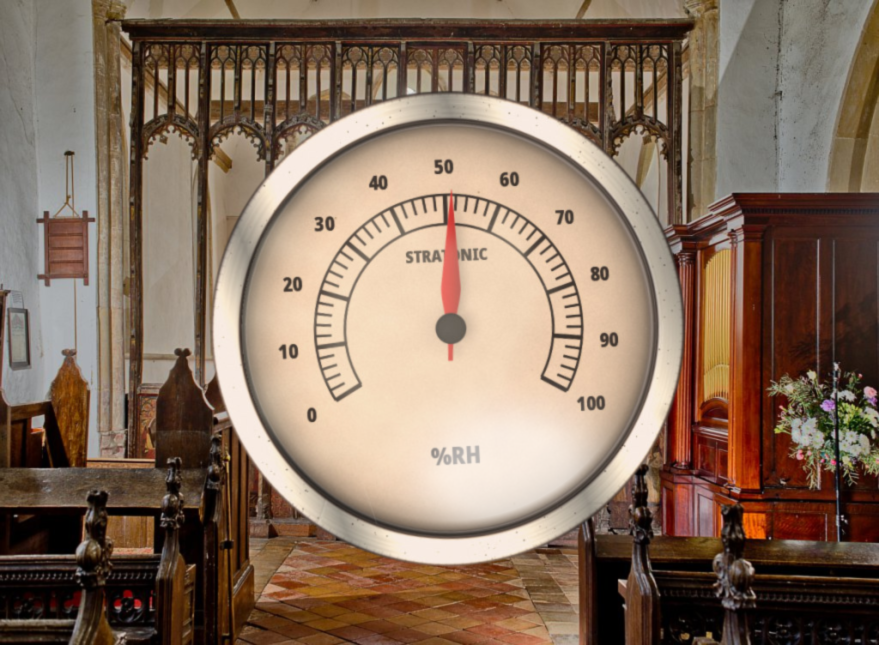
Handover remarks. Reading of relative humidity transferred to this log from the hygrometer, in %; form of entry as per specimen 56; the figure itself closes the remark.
51
